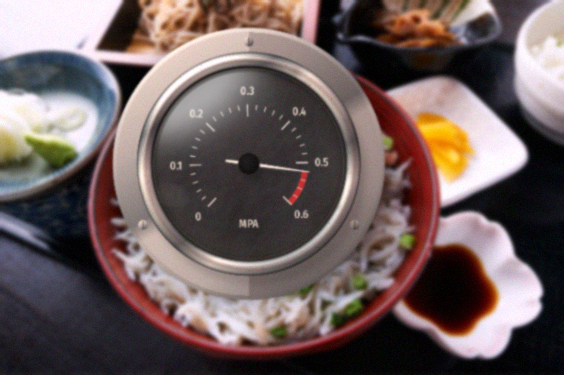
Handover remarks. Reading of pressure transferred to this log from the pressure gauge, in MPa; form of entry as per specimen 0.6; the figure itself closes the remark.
0.52
